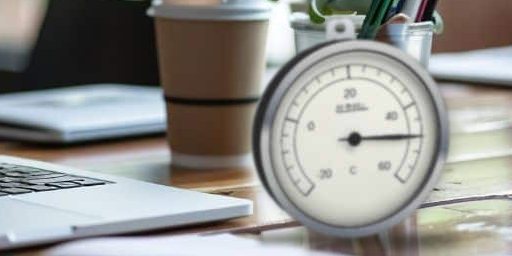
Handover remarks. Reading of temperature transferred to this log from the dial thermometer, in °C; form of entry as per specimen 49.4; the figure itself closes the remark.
48
